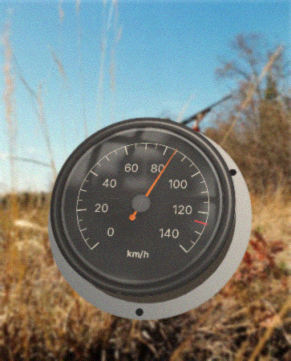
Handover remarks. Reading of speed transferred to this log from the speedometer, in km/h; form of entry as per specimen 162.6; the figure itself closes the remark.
85
